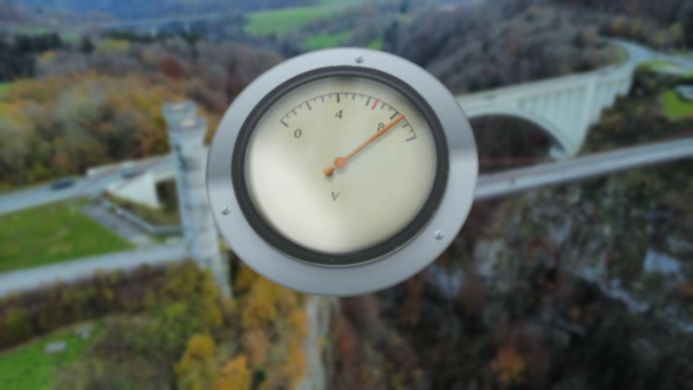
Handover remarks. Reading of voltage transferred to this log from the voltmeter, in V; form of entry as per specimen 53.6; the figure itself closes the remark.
8.5
